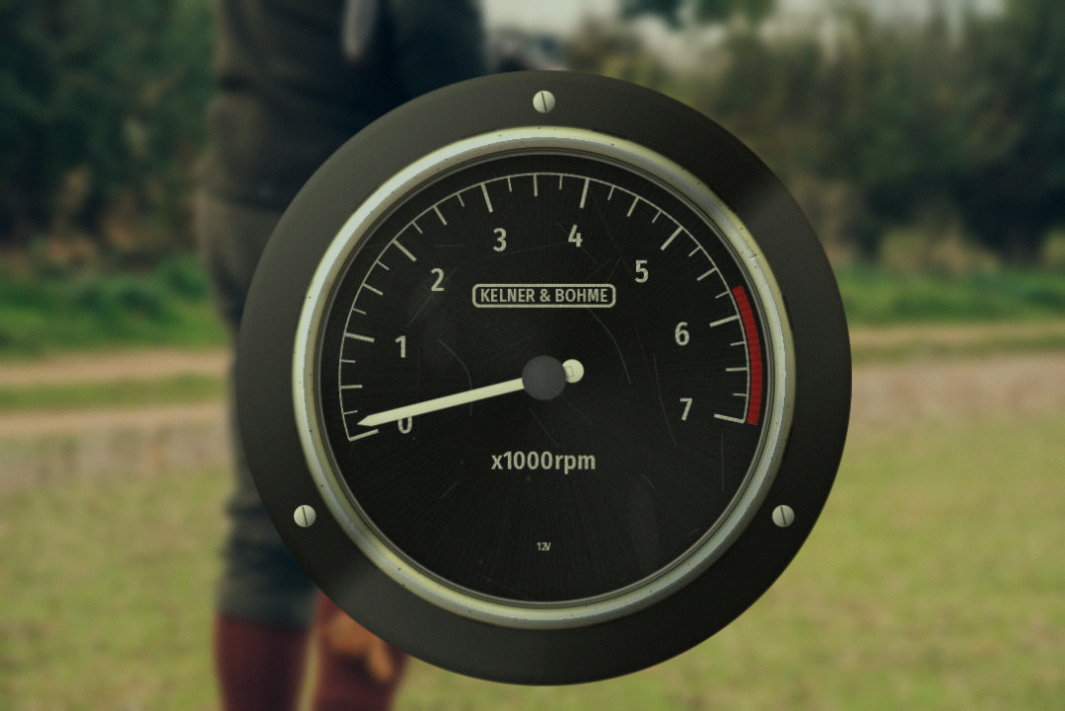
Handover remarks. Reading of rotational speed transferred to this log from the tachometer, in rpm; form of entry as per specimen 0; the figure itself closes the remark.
125
